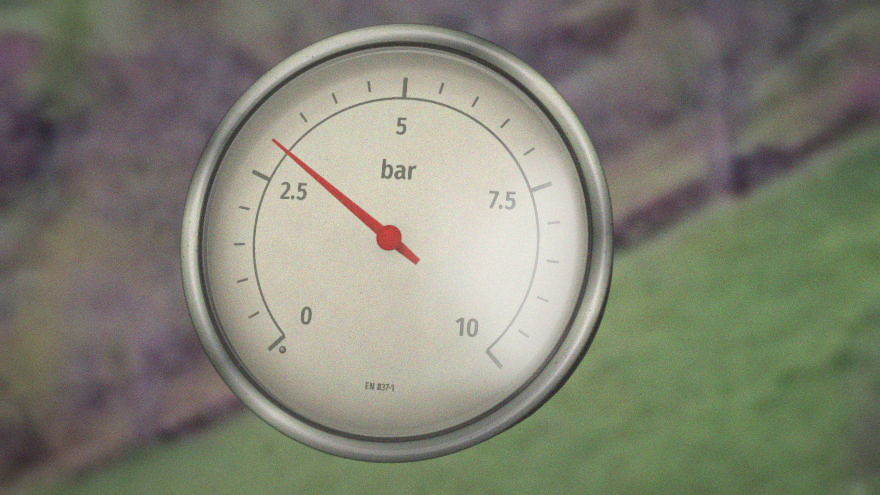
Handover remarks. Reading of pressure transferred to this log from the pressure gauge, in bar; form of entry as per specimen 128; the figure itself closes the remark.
3
